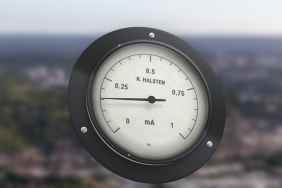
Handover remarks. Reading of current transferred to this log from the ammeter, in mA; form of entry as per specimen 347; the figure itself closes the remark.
0.15
